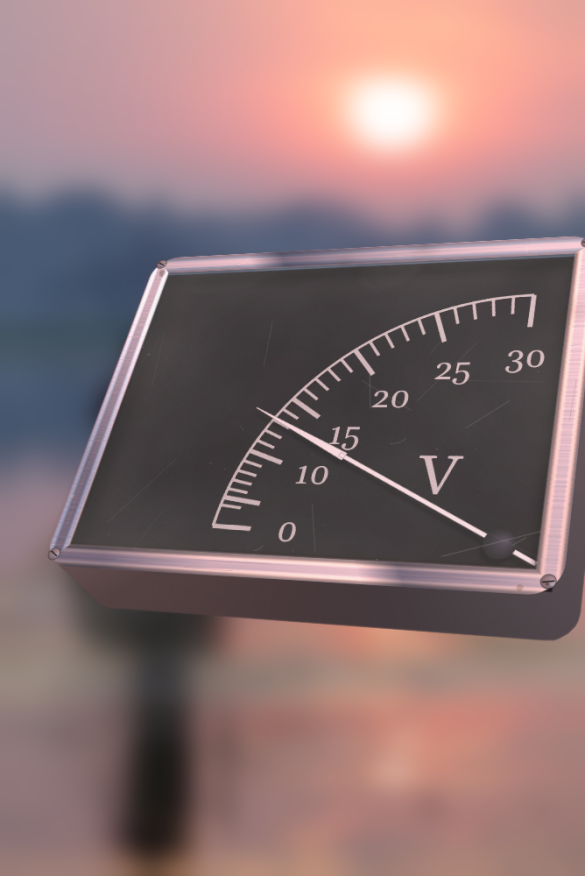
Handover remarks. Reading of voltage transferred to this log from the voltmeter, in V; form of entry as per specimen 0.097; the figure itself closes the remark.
13
